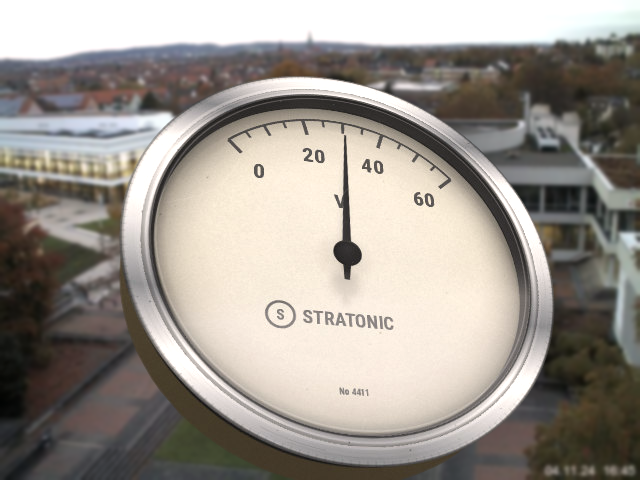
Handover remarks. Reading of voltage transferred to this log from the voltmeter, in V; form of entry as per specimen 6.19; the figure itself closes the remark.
30
